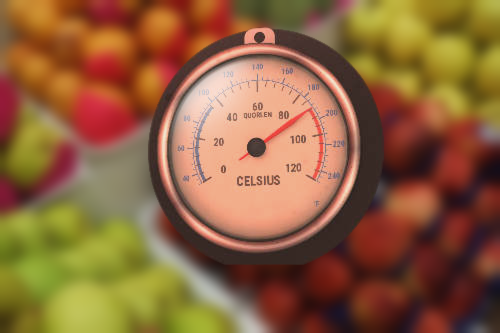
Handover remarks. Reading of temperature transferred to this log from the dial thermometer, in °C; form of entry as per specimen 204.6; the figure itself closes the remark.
88
